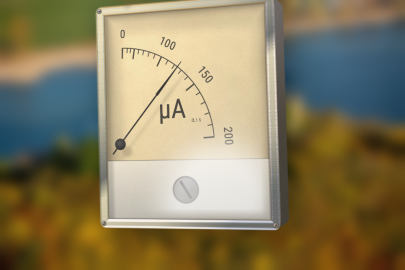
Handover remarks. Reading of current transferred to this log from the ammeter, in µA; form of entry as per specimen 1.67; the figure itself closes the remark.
125
